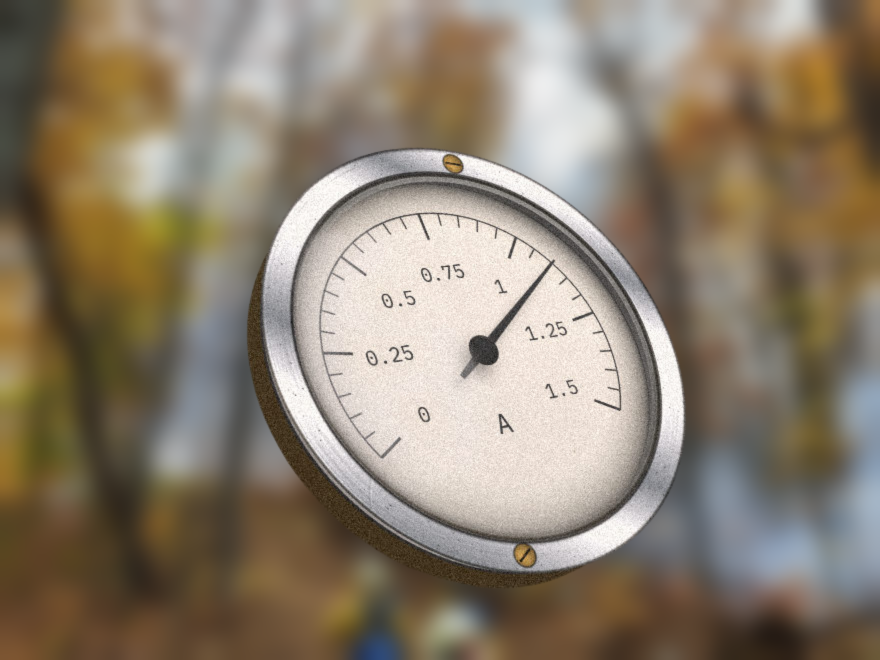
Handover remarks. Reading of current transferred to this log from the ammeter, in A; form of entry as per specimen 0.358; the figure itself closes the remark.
1.1
